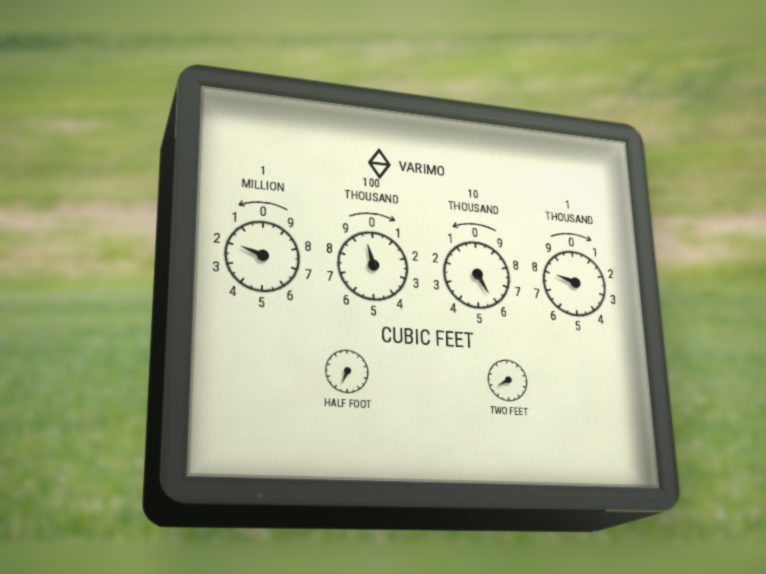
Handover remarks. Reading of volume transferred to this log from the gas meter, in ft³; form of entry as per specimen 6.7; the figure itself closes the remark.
195800
